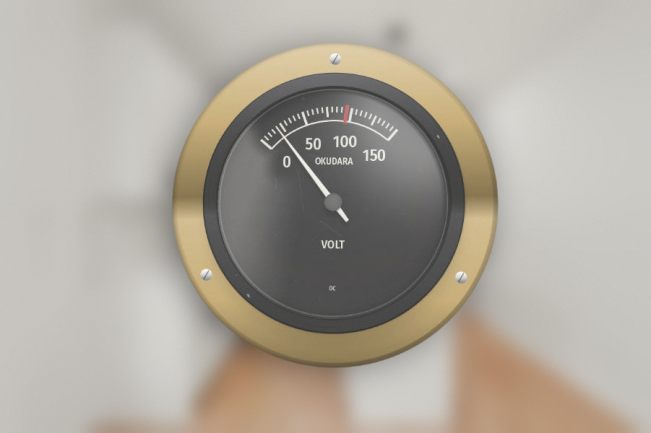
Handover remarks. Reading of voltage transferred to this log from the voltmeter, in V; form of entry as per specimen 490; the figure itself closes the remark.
20
